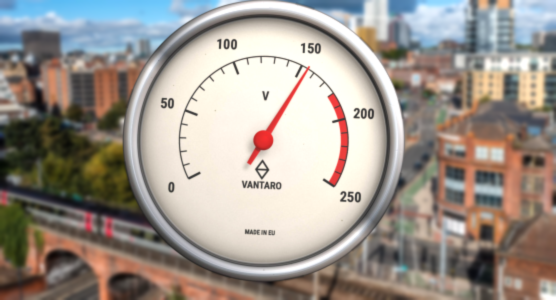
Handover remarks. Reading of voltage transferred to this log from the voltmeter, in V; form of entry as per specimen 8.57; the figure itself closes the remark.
155
